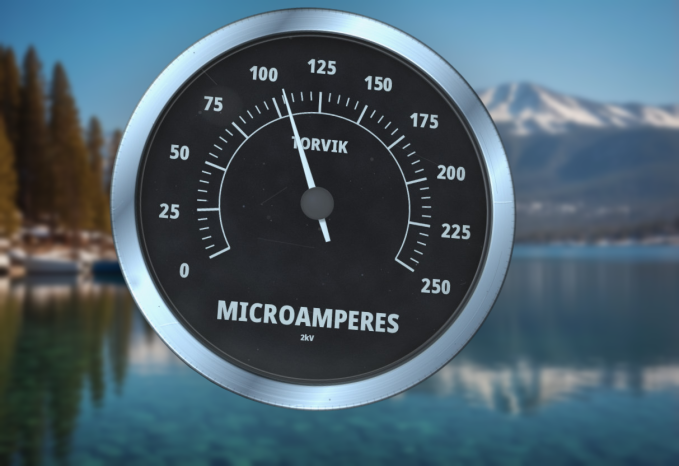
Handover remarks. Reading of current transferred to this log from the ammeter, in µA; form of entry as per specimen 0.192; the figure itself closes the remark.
105
